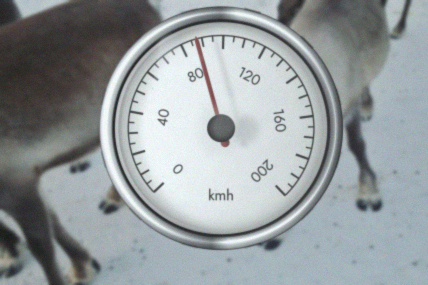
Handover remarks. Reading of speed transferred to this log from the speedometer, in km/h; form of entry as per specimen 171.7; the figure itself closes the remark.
87.5
